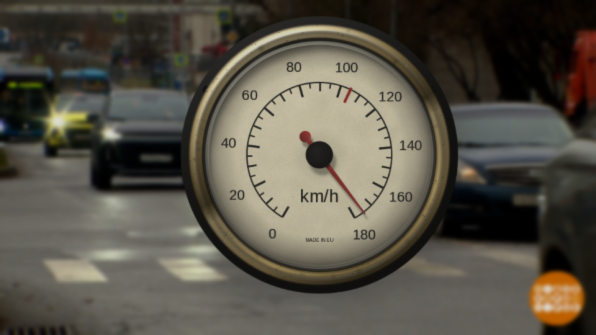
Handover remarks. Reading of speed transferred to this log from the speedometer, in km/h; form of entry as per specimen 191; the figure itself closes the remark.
175
